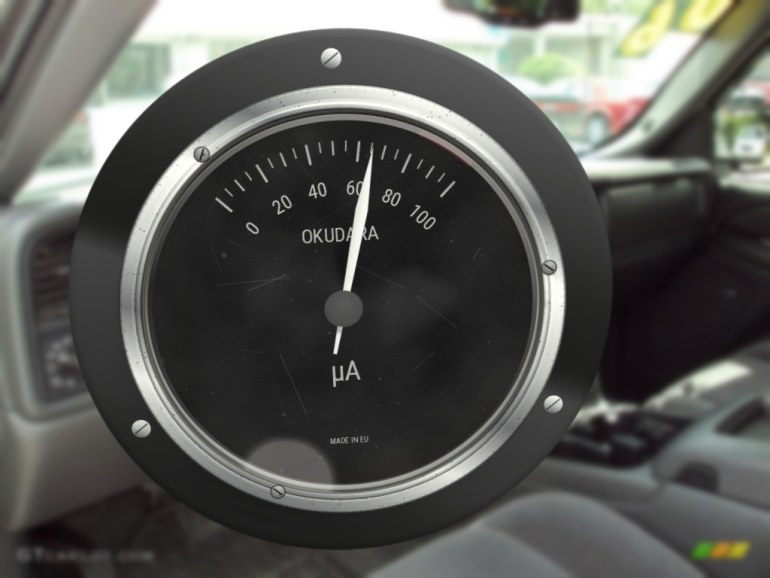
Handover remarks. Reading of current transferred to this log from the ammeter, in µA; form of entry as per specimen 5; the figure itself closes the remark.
65
